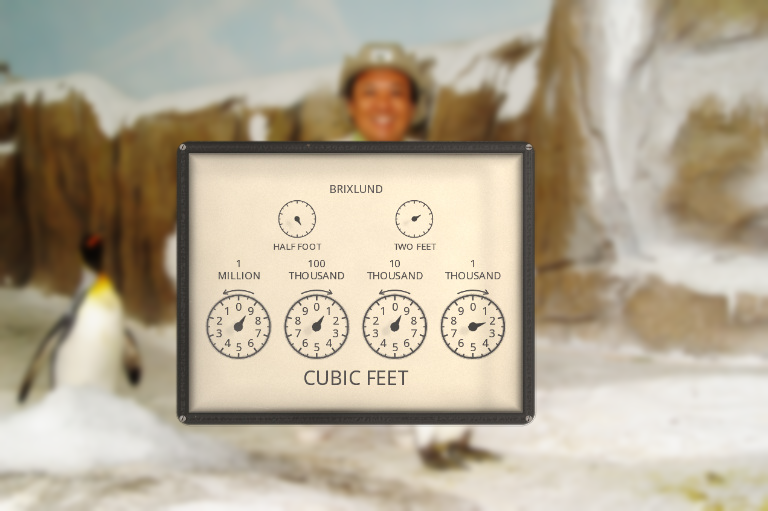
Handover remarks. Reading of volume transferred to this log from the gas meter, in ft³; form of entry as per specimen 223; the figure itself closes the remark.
909200
